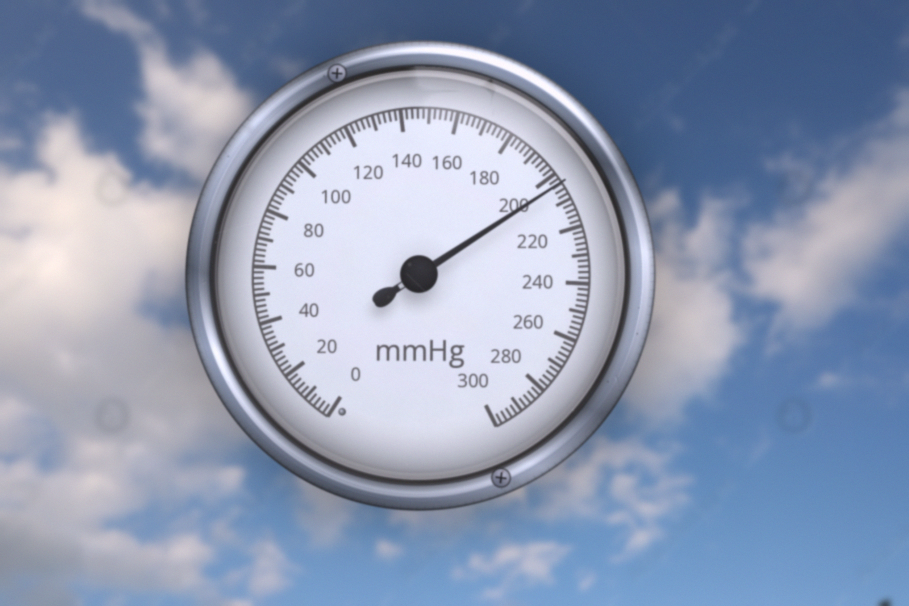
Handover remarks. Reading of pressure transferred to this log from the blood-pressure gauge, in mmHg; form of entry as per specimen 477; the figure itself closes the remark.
204
